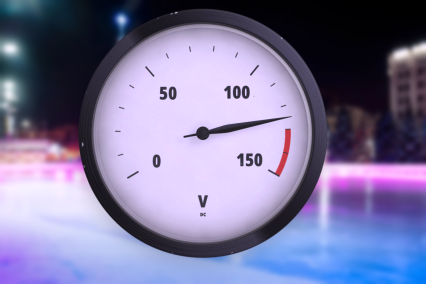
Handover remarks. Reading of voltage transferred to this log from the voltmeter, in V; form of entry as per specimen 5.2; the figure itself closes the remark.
125
